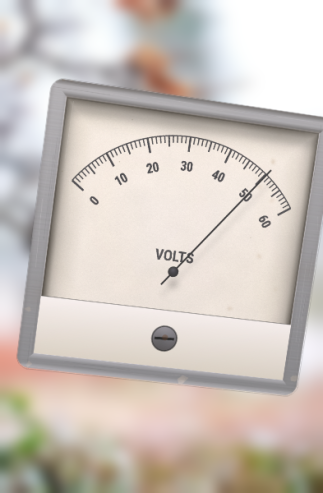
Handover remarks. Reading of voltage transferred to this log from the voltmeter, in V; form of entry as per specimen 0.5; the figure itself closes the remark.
50
